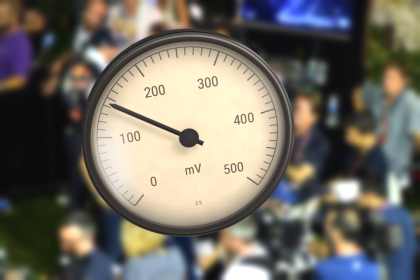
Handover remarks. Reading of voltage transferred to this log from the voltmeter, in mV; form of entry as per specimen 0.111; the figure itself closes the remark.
145
